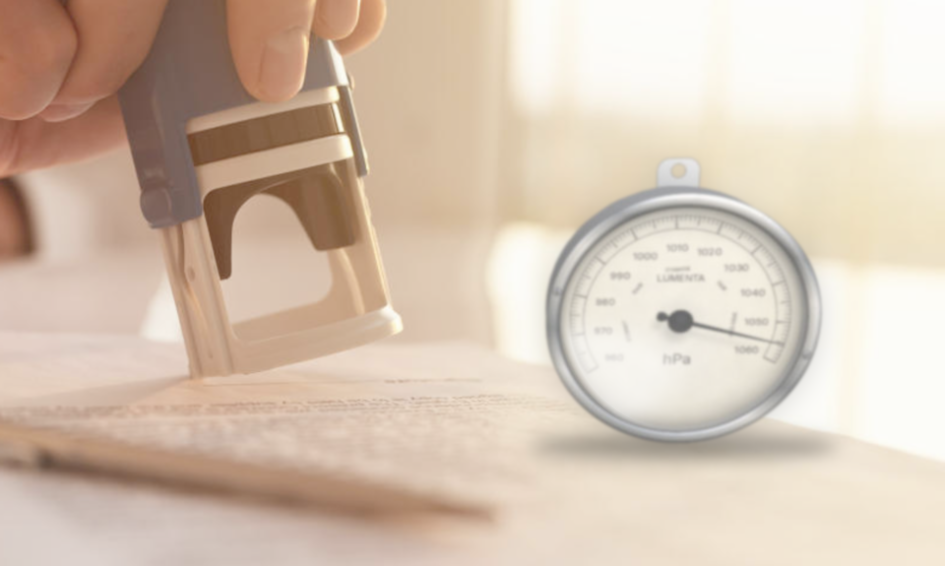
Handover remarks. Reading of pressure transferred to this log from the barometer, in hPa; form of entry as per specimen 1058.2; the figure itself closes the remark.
1055
